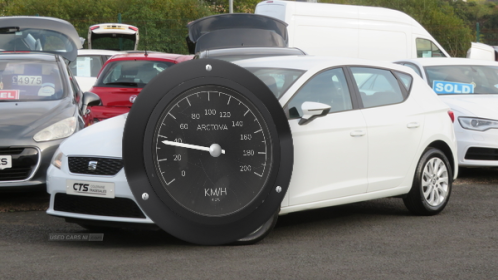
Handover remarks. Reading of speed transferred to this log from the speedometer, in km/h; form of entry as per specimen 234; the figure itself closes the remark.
35
